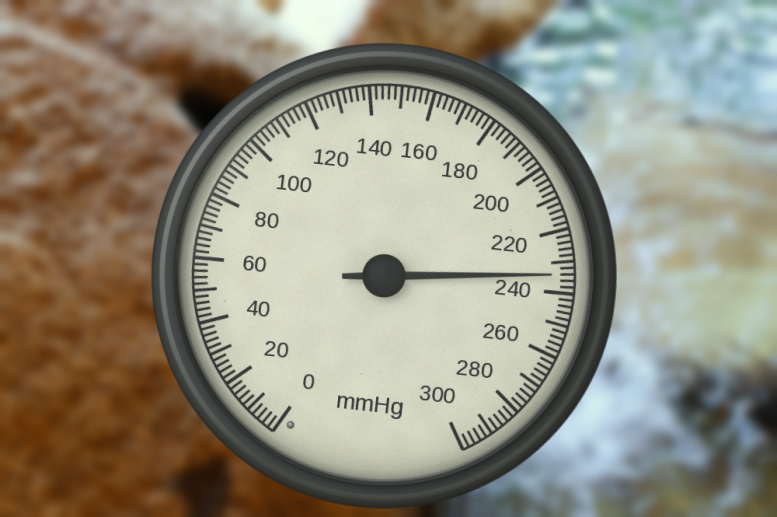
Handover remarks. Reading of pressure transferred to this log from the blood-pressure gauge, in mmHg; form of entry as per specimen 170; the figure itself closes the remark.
234
